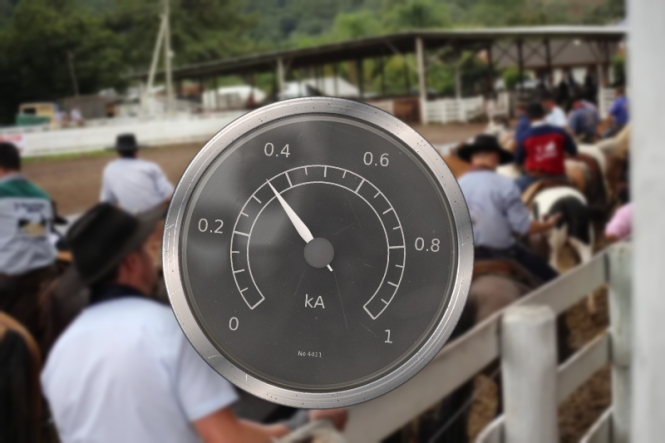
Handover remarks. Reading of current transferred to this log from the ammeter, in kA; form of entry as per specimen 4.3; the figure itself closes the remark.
0.35
